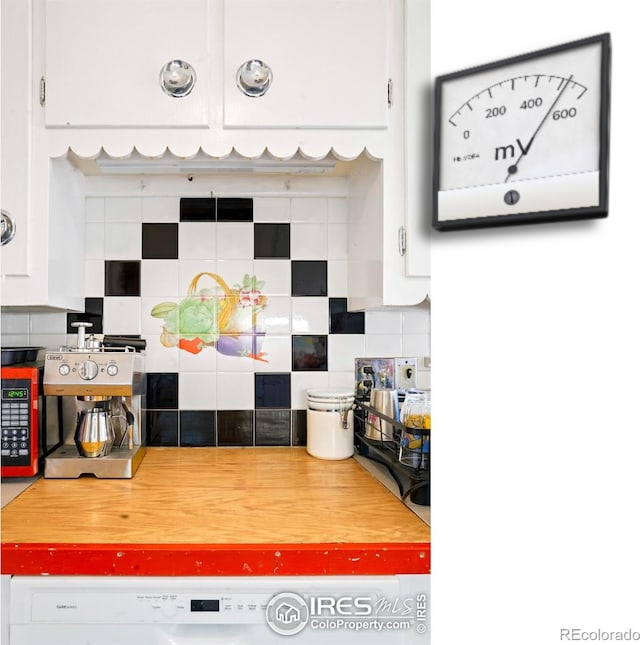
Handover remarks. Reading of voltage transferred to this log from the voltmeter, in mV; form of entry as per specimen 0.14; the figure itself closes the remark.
525
